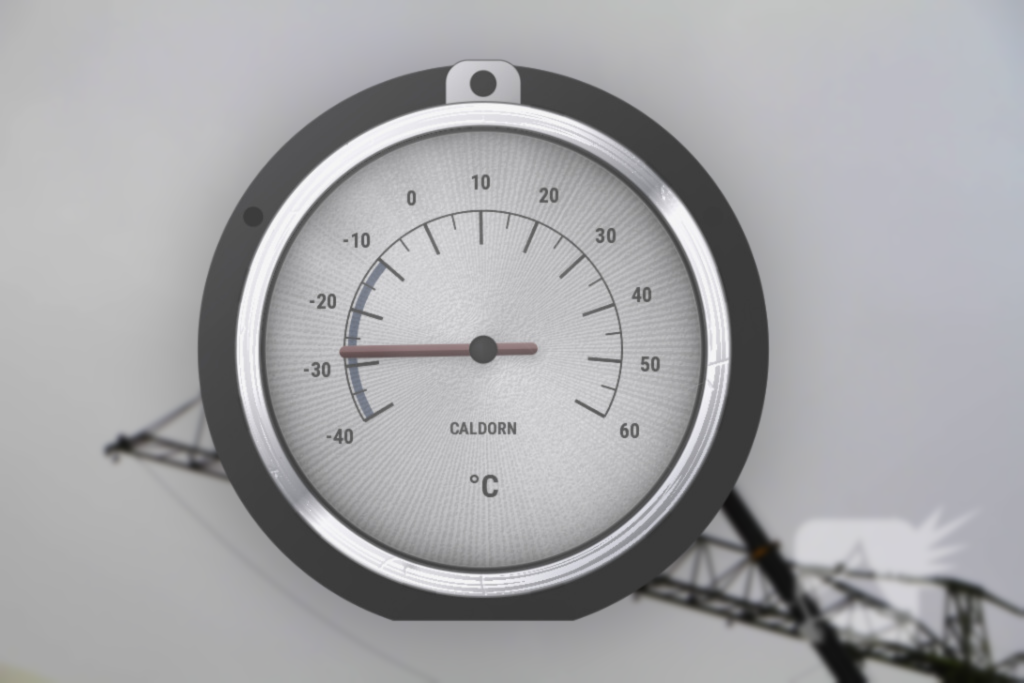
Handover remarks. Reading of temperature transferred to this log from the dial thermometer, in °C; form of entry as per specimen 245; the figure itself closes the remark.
-27.5
